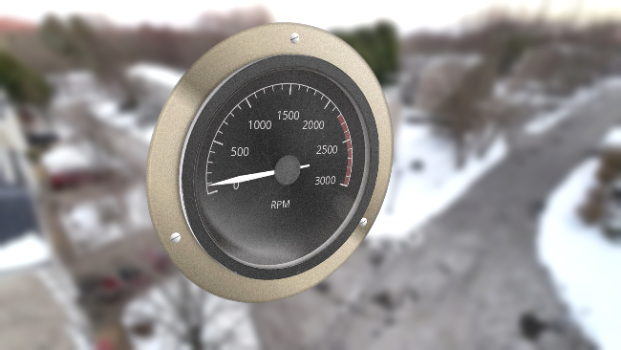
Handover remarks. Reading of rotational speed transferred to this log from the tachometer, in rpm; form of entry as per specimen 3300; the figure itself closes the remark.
100
